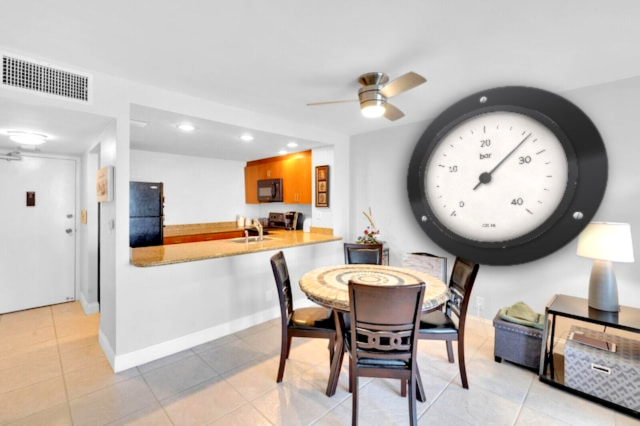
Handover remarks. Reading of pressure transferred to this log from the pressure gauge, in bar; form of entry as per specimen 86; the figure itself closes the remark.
27
